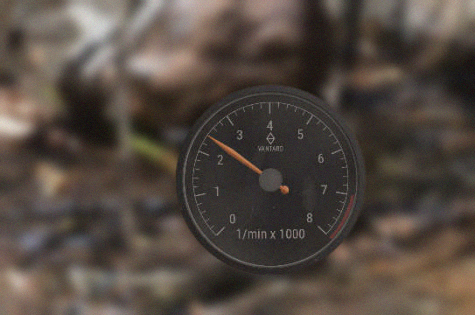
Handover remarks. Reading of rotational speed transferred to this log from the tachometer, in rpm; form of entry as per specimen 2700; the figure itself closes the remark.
2400
